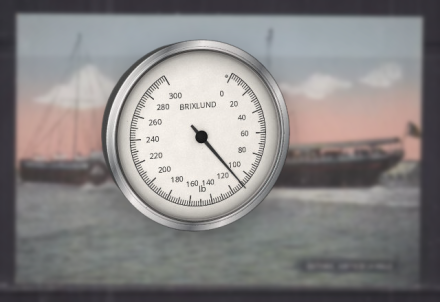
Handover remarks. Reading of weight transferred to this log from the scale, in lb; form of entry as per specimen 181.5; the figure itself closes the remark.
110
